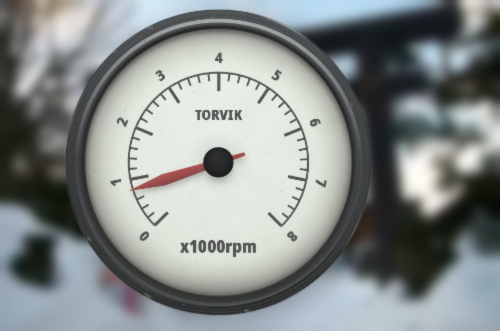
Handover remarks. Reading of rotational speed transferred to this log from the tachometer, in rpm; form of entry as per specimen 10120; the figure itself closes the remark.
800
